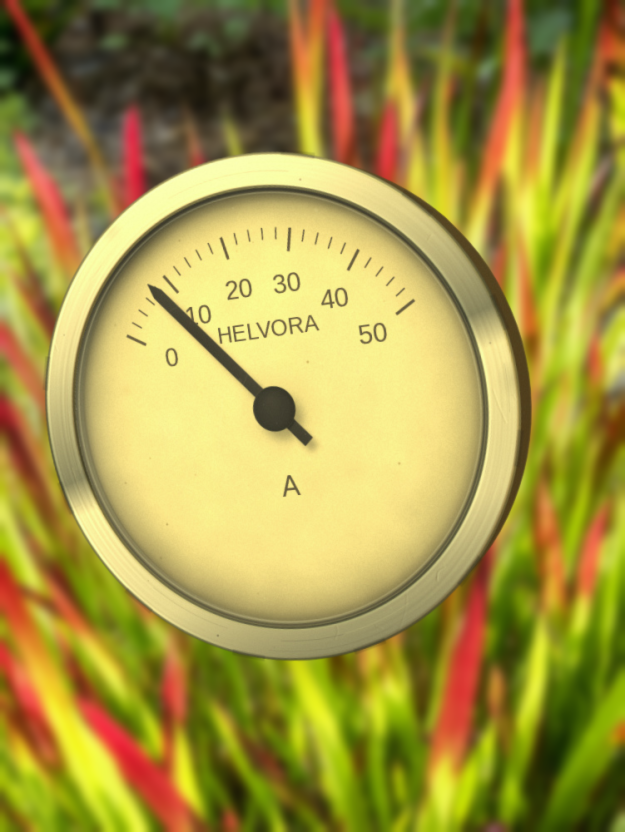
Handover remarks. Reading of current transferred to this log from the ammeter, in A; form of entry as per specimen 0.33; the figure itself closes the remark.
8
